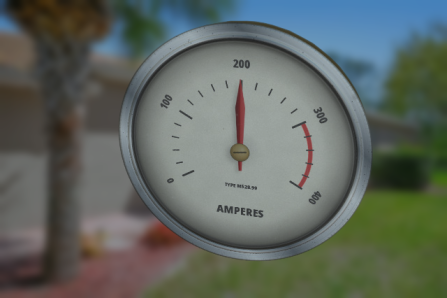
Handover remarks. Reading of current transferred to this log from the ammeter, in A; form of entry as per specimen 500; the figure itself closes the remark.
200
